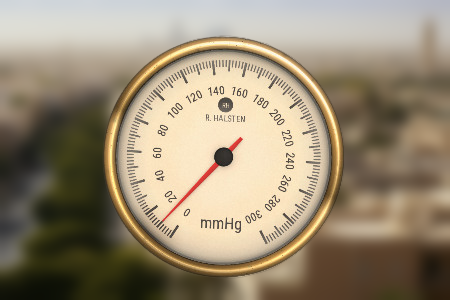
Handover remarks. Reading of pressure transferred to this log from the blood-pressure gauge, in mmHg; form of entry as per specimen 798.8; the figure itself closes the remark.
10
